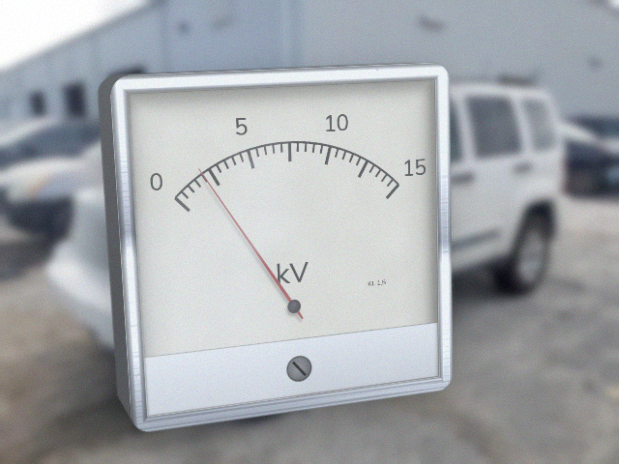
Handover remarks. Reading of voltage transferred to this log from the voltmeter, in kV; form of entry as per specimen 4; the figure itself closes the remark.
2
